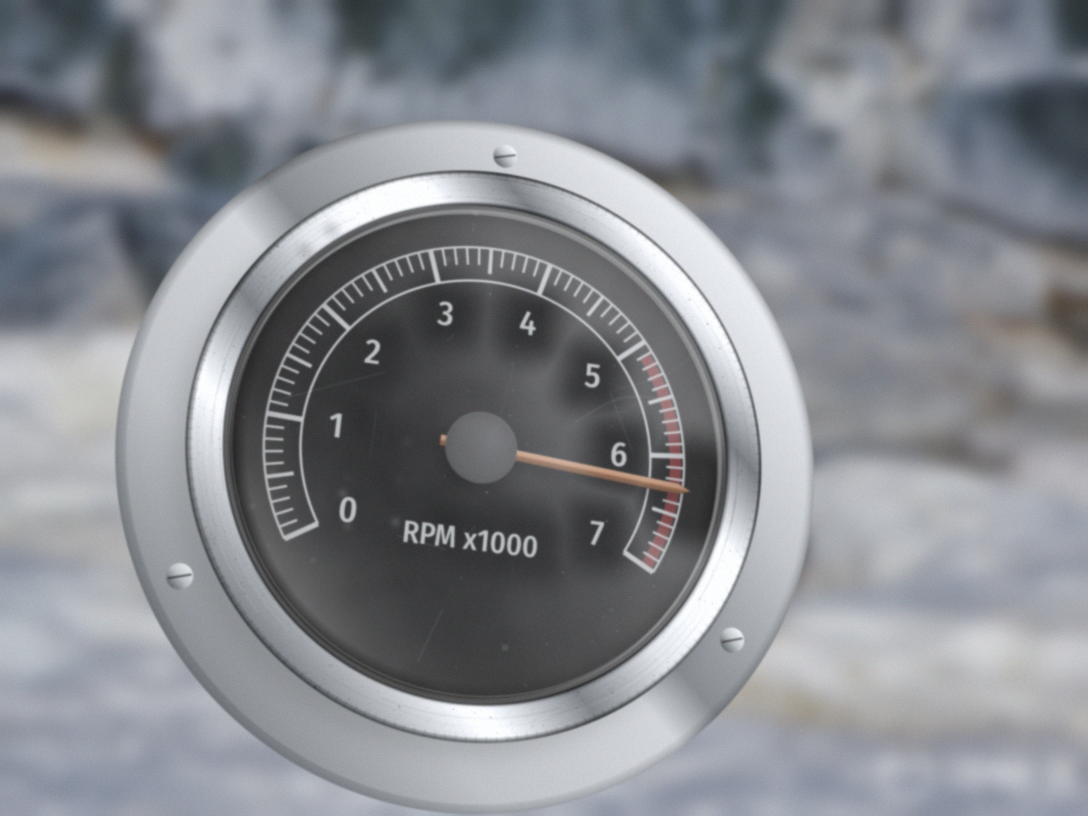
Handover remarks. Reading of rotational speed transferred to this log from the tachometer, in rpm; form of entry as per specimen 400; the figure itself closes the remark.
6300
